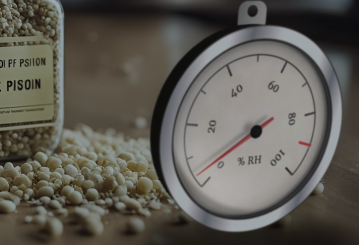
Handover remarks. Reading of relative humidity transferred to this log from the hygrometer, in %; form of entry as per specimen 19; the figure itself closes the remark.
5
